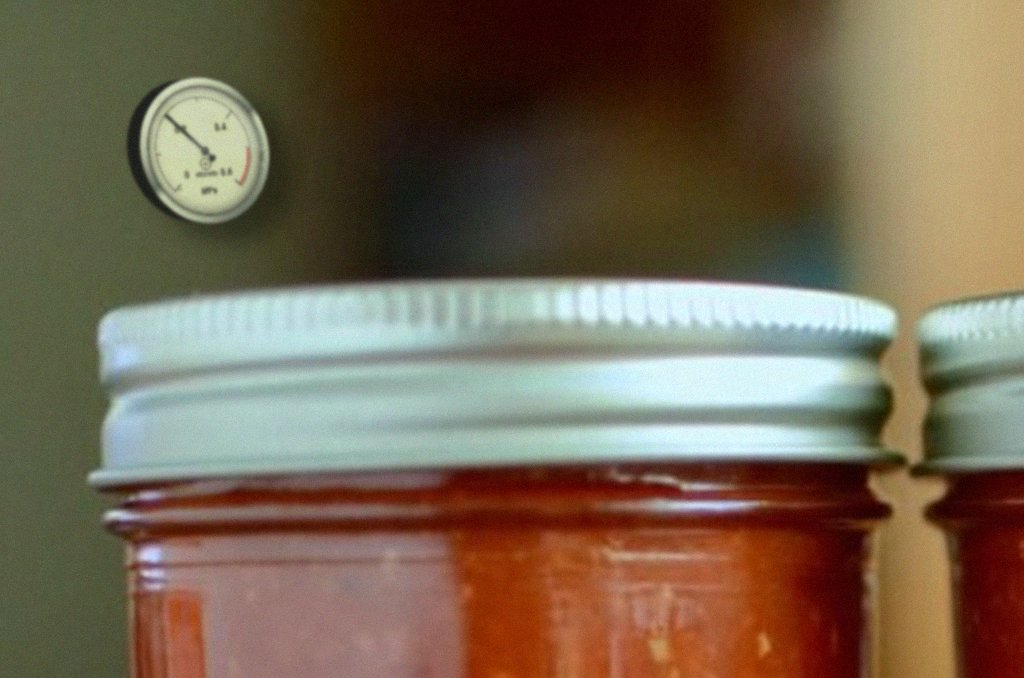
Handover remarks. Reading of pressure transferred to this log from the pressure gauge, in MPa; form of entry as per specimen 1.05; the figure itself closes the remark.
0.2
